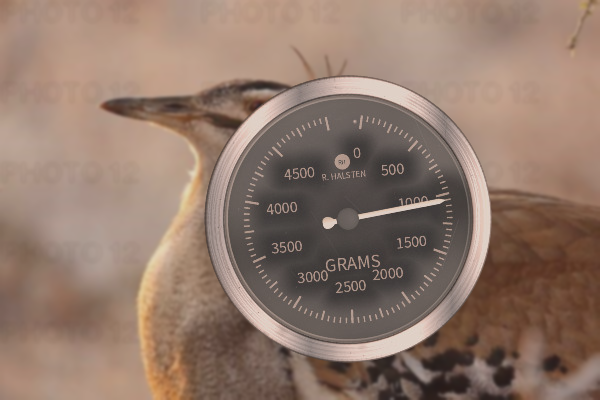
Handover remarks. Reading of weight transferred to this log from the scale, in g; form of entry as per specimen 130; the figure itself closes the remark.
1050
